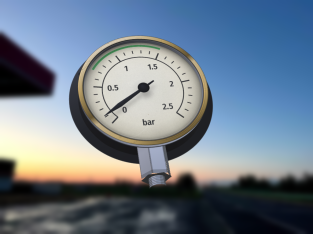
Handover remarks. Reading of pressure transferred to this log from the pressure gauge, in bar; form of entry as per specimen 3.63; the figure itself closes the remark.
0.1
